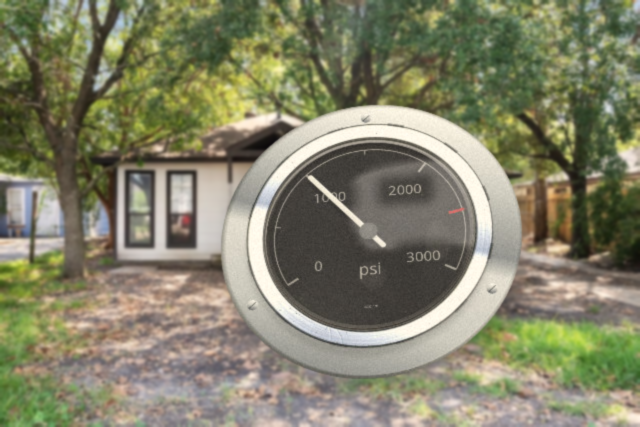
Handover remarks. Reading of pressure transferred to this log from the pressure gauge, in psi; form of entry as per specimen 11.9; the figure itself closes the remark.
1000
